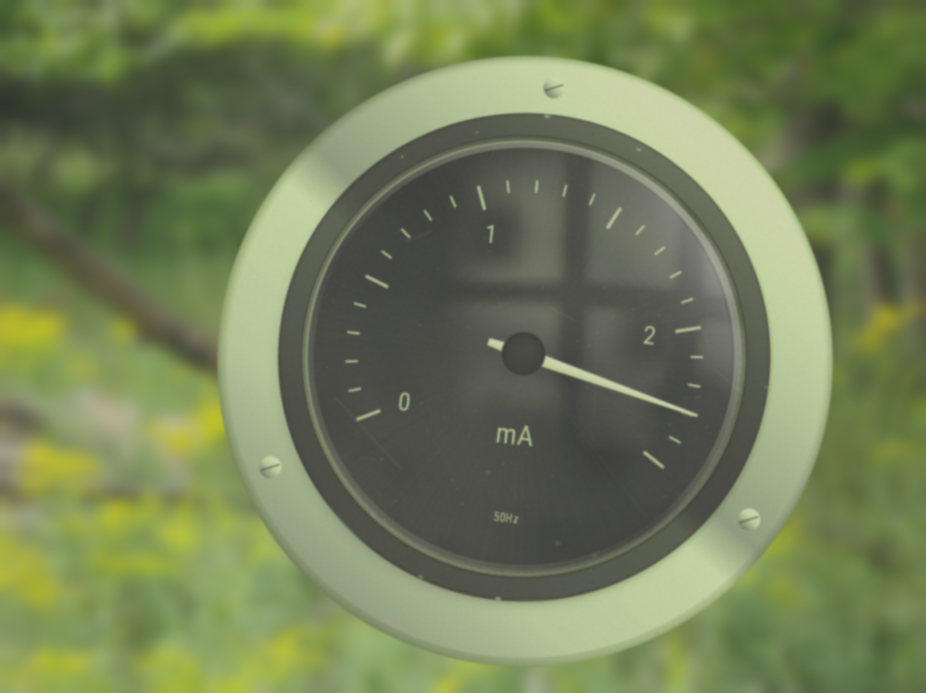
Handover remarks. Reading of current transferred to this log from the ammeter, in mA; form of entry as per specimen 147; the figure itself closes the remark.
2.3
